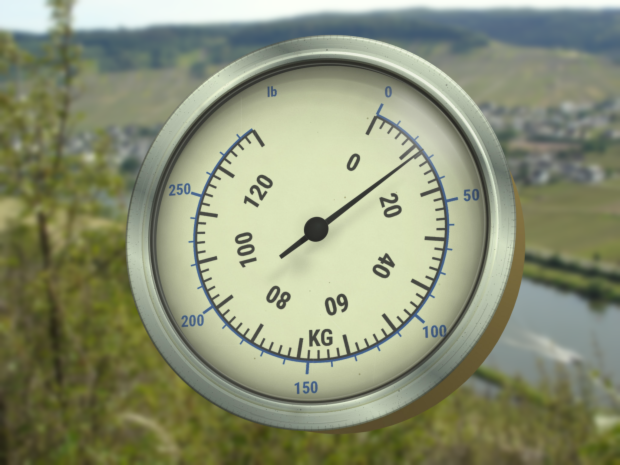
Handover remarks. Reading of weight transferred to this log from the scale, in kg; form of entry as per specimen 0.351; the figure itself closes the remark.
12
